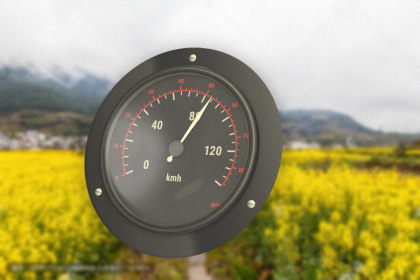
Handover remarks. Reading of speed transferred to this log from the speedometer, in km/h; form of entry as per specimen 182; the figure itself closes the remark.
85
